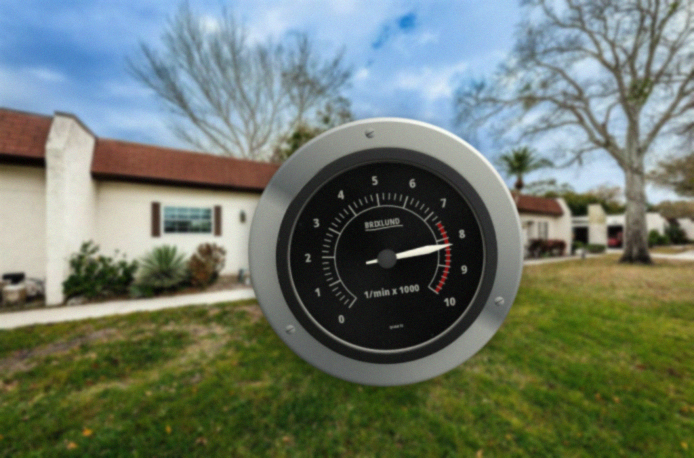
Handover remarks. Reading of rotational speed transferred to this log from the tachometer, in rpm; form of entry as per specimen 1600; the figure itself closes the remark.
8200
